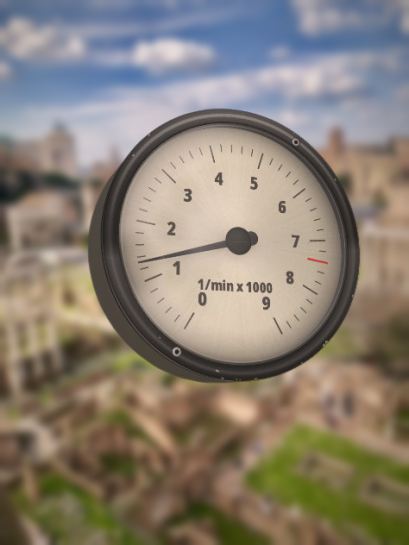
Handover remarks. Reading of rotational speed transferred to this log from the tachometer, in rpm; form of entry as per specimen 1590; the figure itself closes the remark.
1300
